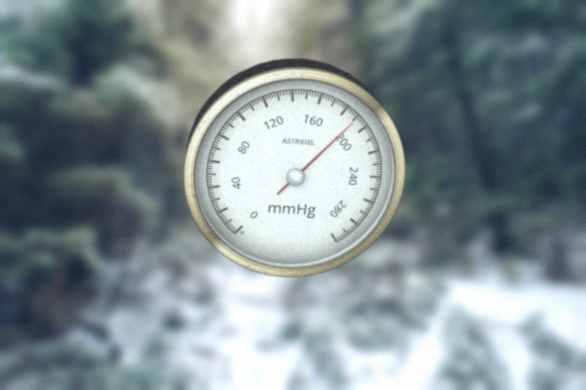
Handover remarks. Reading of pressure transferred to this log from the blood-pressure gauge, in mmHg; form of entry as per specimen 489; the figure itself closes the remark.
190
